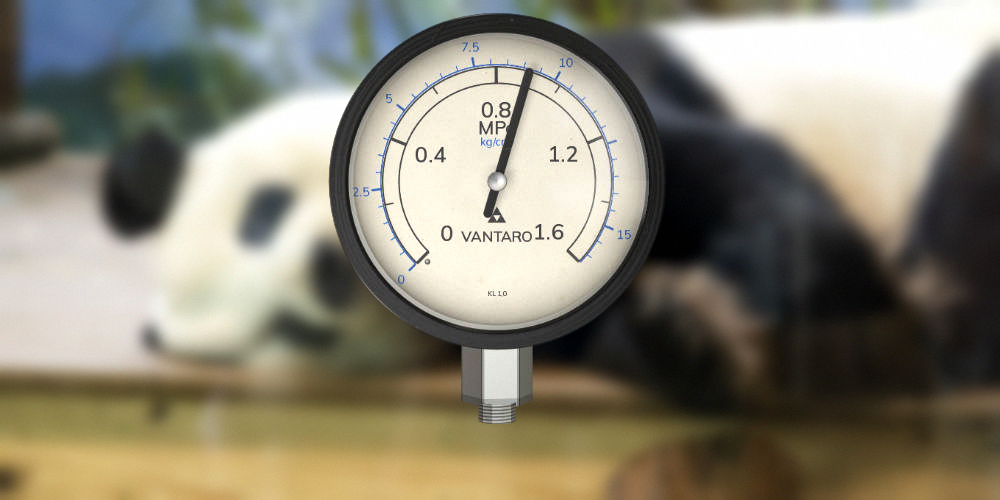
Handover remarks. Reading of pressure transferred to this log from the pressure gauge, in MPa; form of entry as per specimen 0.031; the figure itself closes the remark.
0.9
